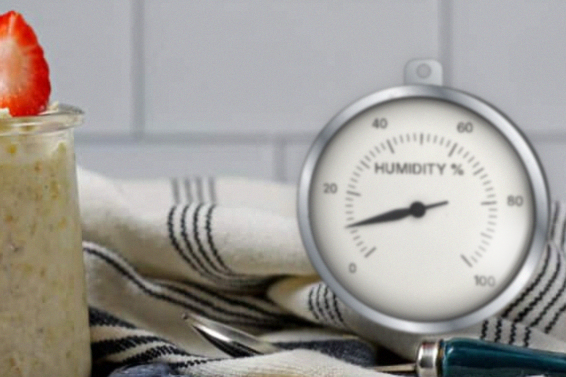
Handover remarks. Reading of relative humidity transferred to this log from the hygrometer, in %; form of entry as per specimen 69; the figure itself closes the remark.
10
